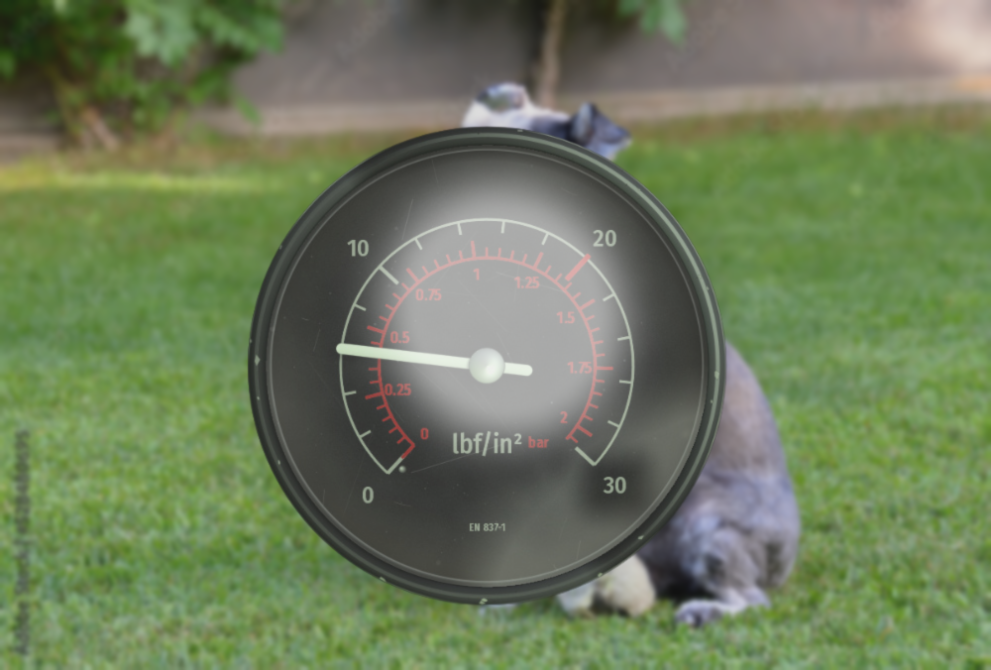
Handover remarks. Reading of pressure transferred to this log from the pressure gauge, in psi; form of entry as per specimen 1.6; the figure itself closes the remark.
6
